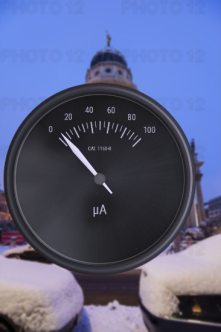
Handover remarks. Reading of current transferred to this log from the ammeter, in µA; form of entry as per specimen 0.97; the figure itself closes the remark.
5
